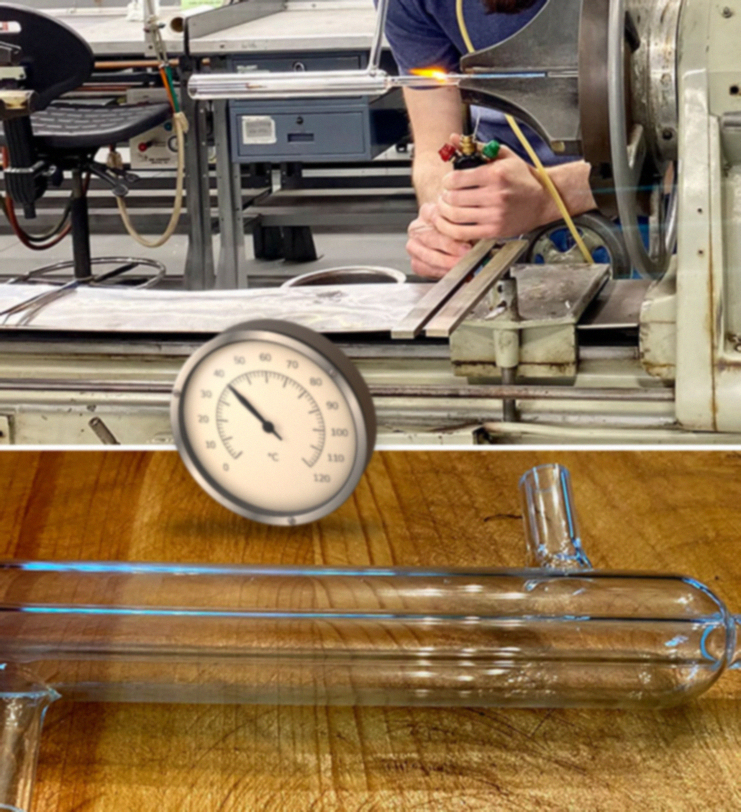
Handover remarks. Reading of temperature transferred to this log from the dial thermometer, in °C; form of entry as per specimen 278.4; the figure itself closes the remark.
40
